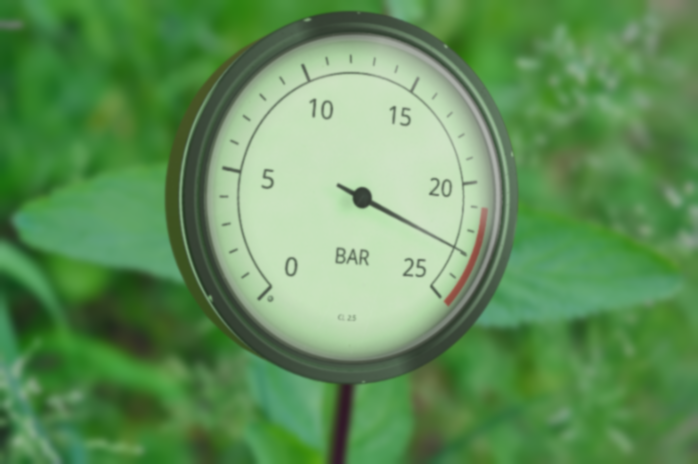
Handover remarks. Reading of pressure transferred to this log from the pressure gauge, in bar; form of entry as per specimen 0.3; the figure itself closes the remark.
23
